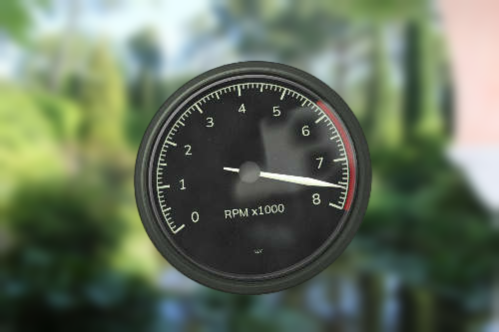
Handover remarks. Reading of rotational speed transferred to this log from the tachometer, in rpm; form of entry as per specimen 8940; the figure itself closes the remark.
7600
